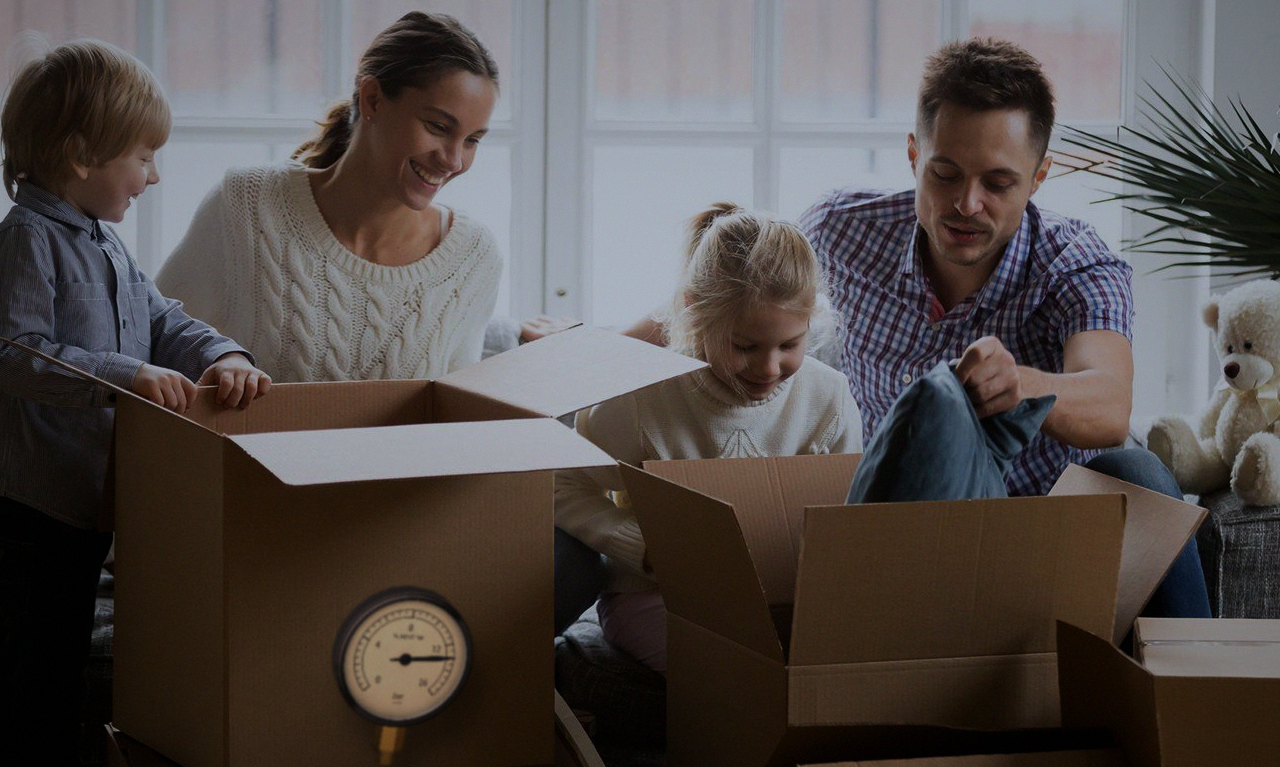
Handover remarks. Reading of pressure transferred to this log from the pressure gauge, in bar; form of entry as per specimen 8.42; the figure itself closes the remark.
13
